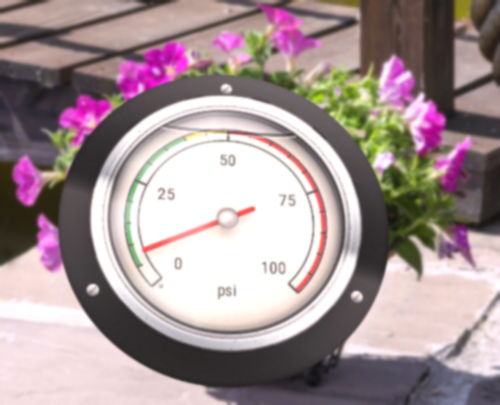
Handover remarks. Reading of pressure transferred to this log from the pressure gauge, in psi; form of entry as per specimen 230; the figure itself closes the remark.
7.5
